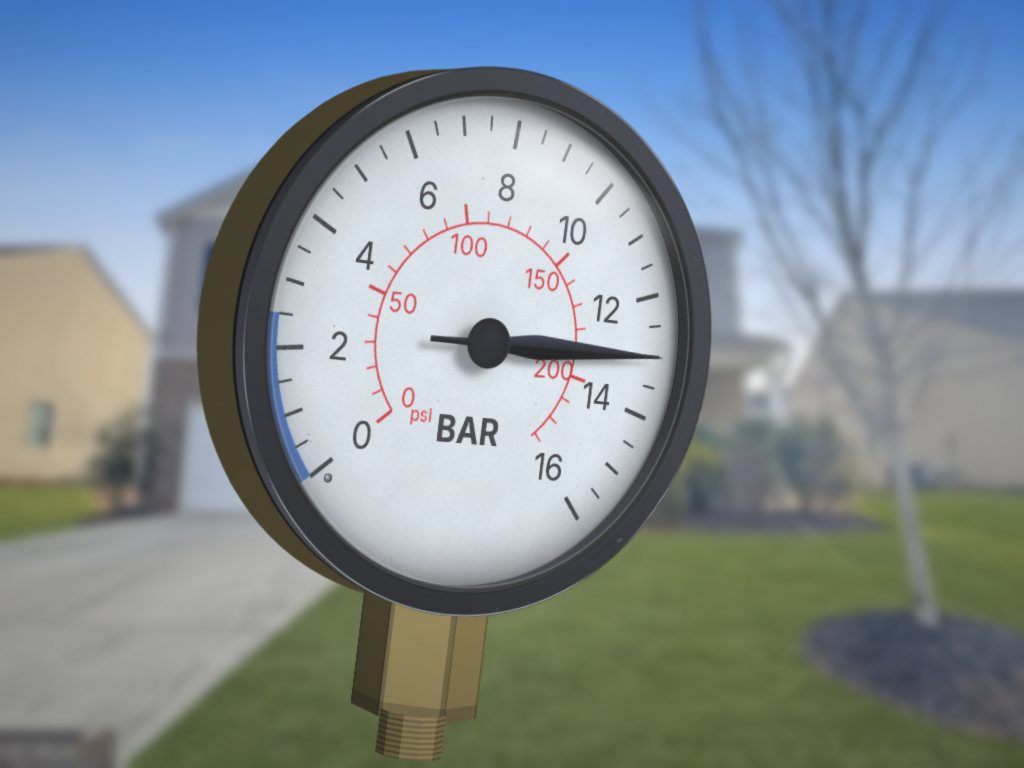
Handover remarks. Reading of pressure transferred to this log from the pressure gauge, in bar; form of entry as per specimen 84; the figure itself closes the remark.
13
